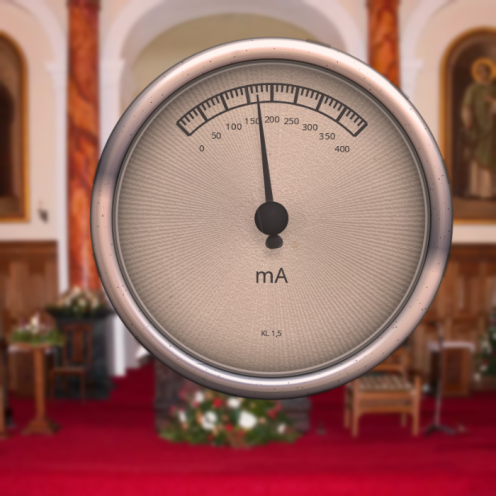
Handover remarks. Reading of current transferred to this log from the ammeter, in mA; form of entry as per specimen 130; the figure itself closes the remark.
170
